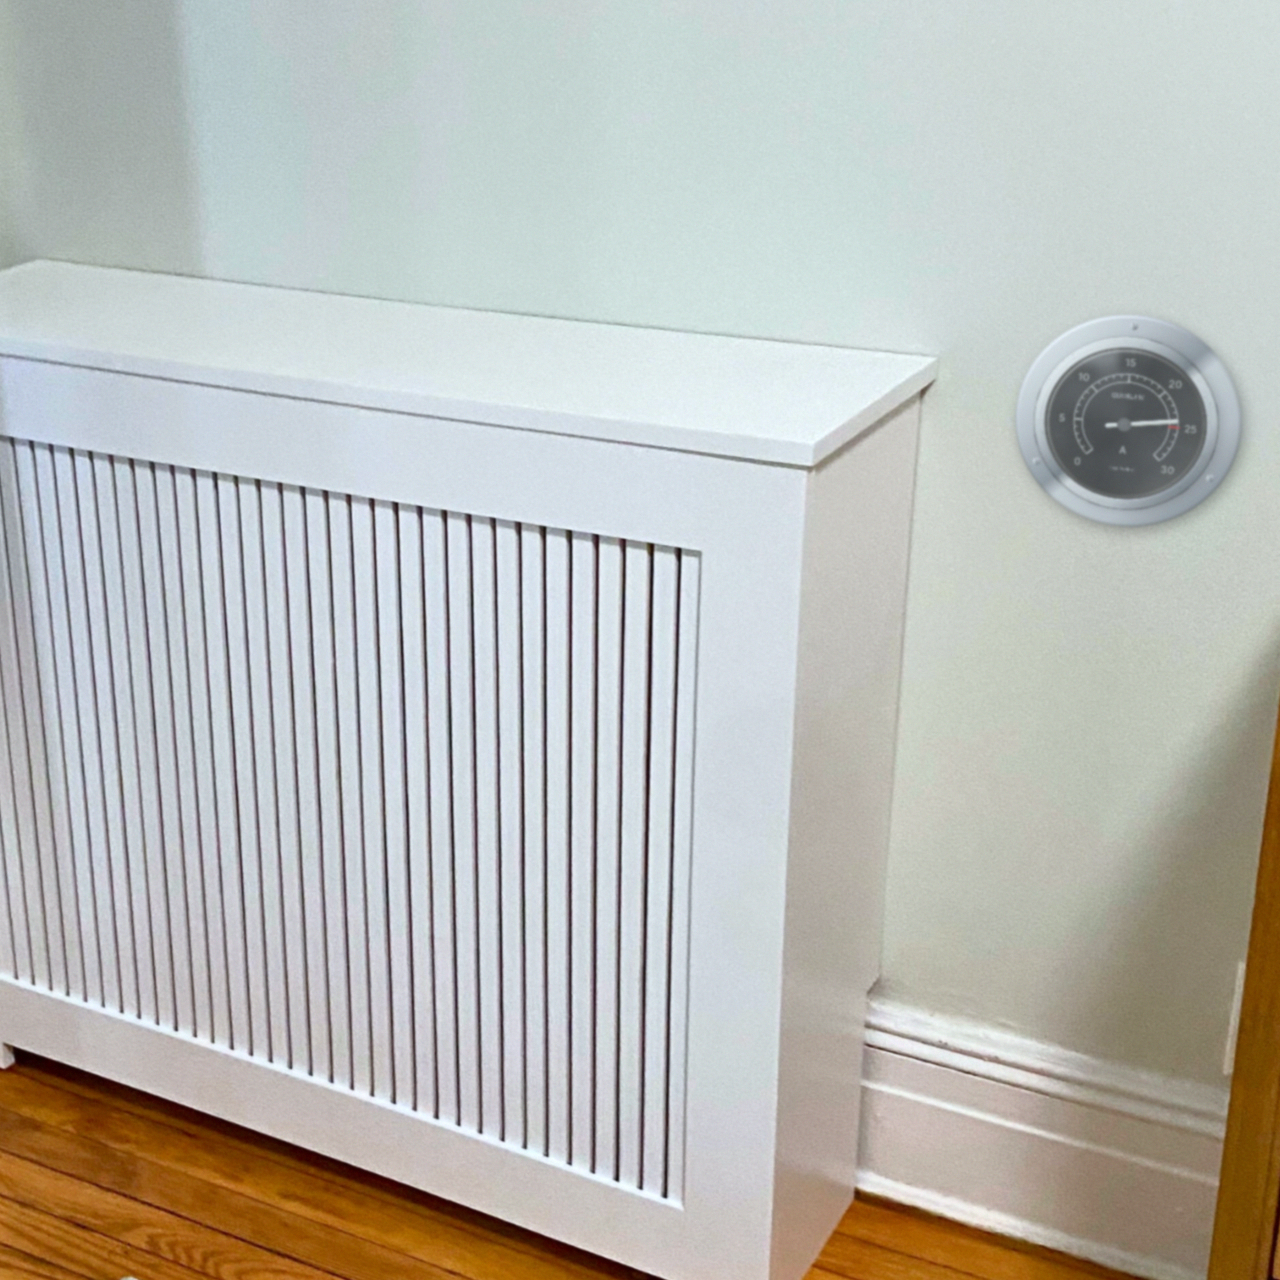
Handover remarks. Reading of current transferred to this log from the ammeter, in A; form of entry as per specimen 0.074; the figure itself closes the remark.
24
